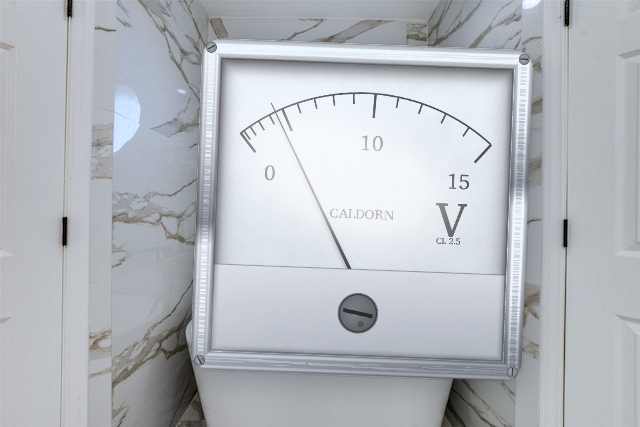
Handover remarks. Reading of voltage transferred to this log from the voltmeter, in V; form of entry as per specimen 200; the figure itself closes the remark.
4.5
